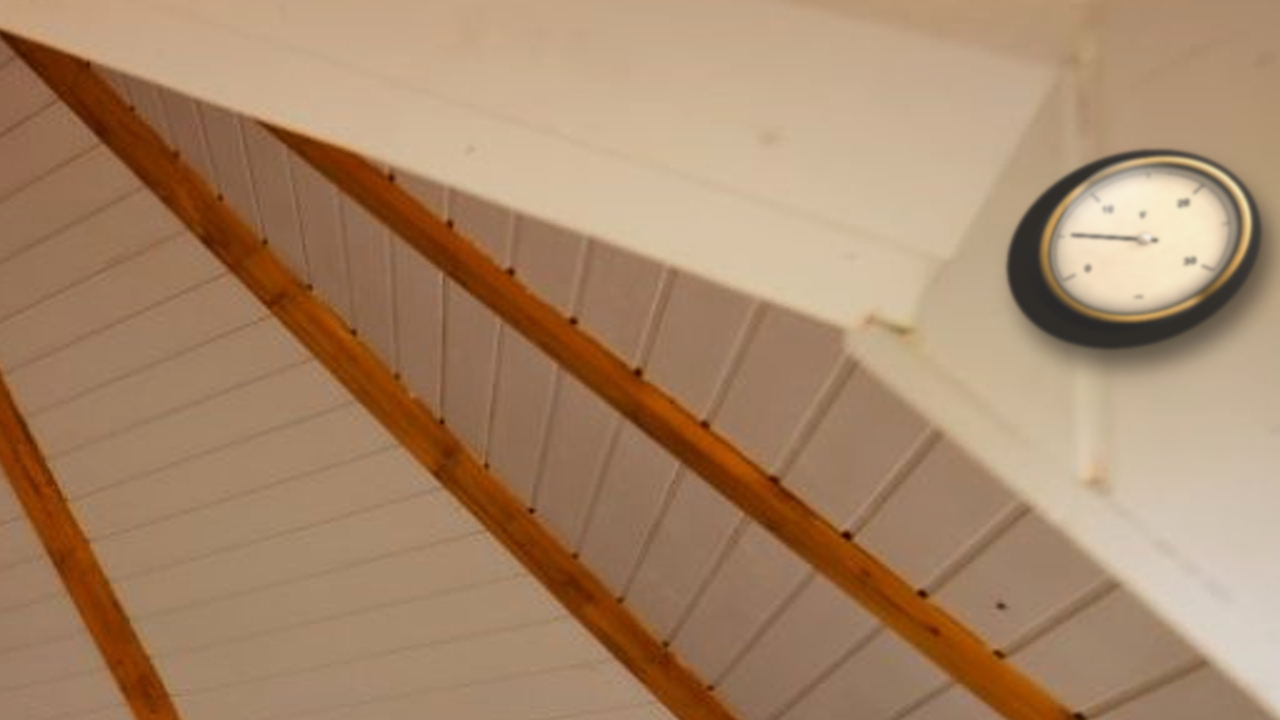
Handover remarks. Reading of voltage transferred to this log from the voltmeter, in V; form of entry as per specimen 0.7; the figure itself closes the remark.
5
